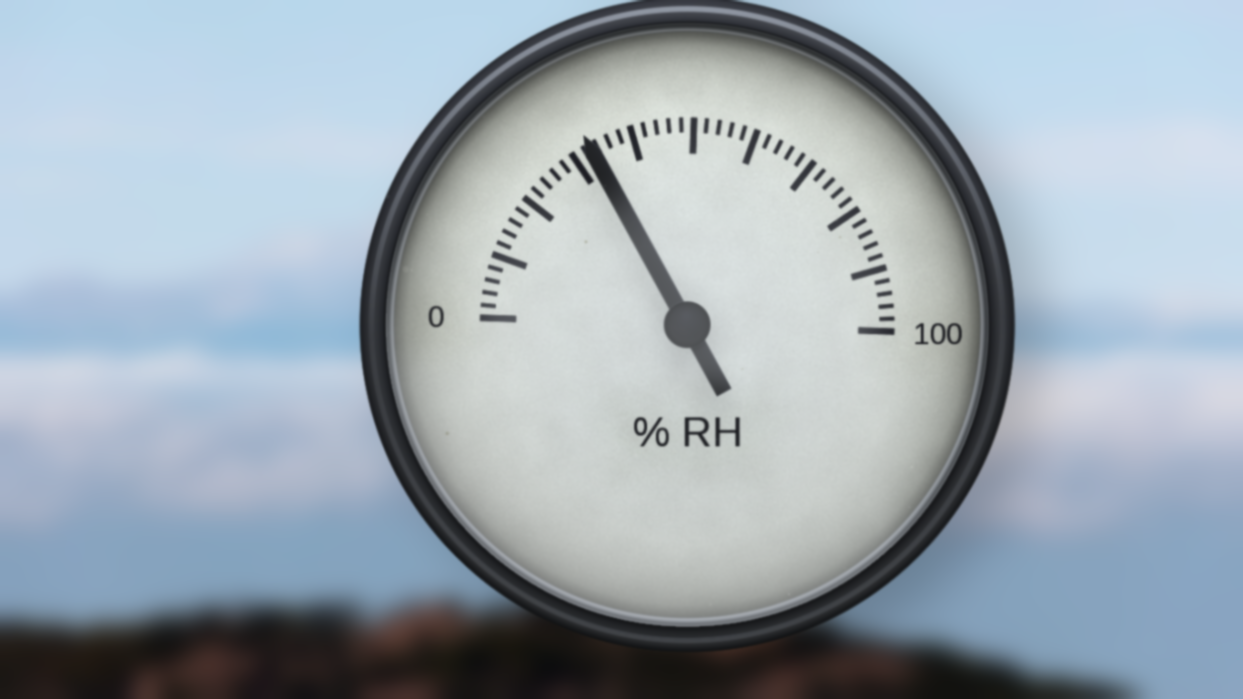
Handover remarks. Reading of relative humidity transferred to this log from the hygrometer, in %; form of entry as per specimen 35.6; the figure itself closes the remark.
33
